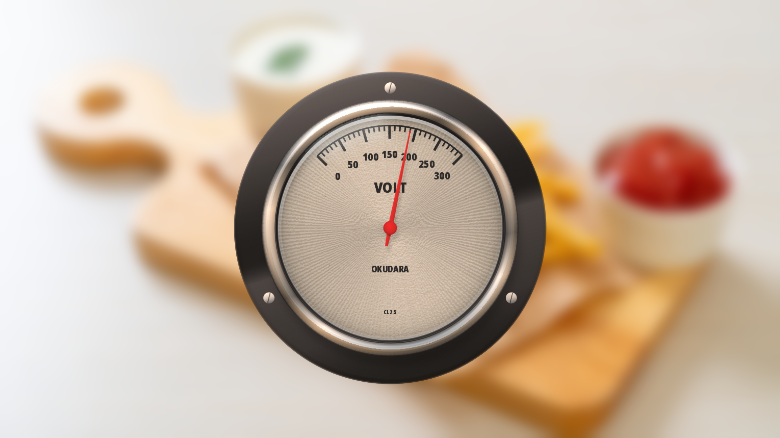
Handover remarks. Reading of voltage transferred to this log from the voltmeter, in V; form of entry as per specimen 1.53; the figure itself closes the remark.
190
